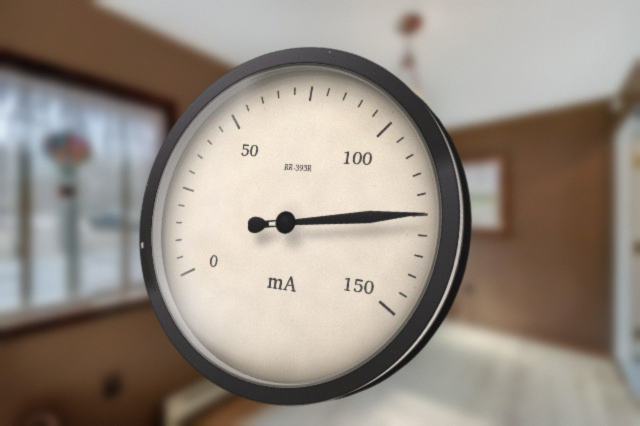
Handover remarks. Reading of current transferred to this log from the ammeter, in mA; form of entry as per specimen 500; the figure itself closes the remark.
125
